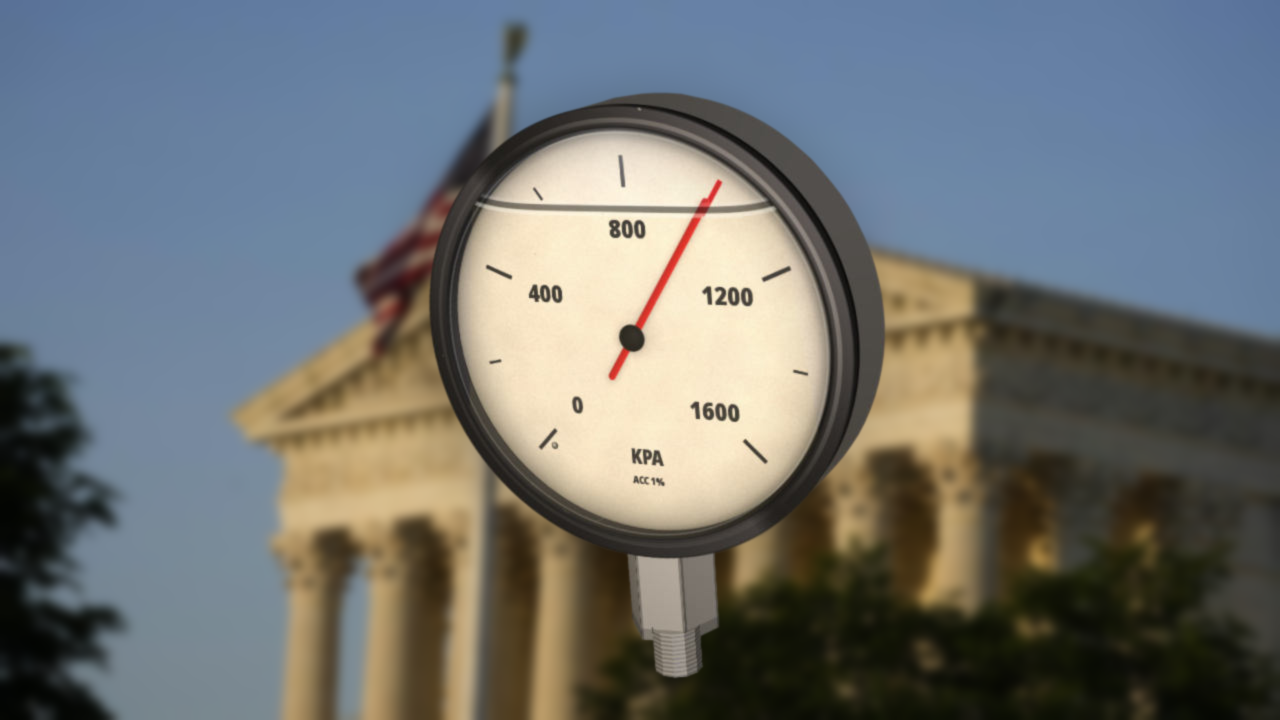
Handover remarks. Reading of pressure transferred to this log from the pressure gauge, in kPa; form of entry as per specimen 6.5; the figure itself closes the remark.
1000
